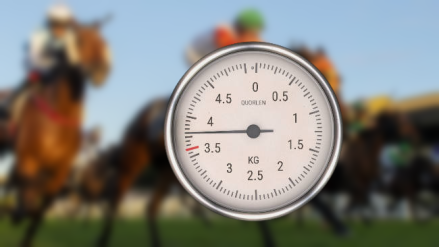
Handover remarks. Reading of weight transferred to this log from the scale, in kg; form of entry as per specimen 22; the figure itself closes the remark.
3.8
